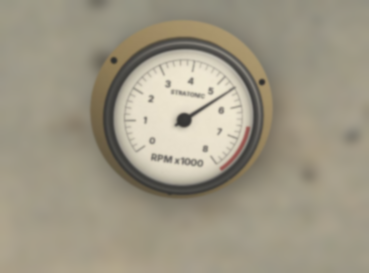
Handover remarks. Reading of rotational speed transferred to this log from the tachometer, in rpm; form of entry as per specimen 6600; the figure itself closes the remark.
5400
